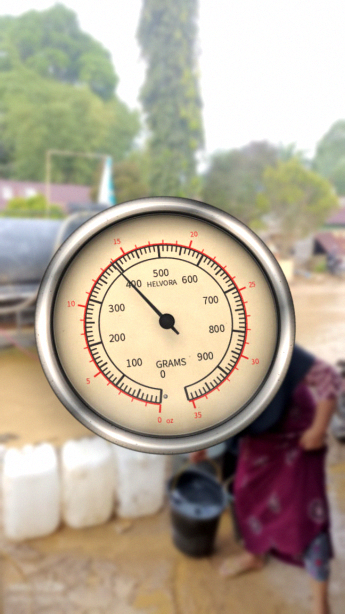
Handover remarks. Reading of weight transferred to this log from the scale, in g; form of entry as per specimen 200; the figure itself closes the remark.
390
